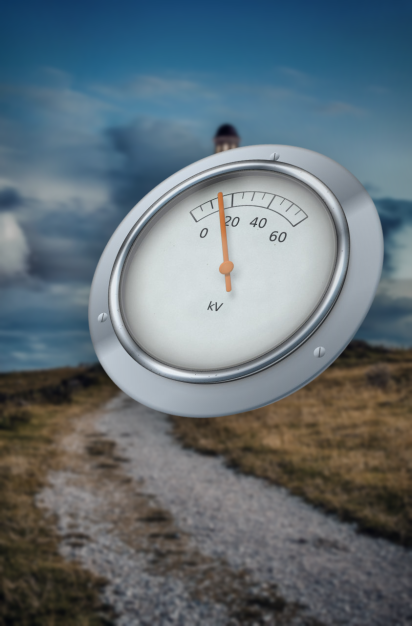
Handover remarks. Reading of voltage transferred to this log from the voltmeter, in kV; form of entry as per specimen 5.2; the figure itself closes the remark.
15
